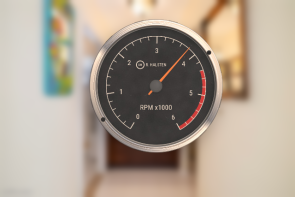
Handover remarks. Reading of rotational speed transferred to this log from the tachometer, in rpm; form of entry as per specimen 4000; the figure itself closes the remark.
3800
